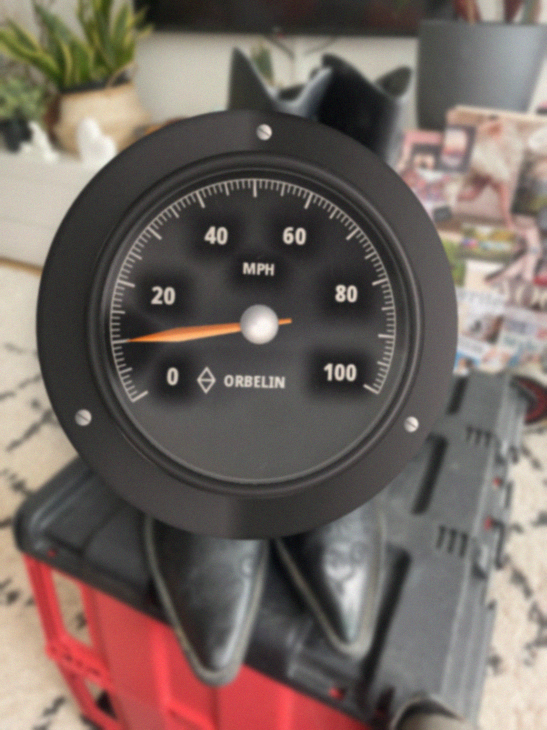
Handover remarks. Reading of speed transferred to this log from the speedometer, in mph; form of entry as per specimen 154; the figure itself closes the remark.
10
